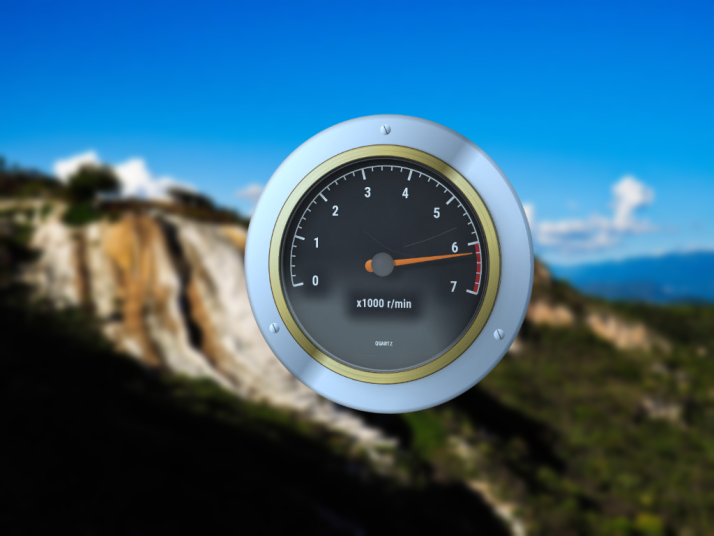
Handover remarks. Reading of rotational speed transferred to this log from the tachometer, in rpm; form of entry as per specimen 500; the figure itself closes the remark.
6200
